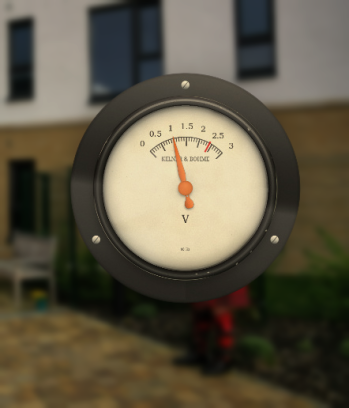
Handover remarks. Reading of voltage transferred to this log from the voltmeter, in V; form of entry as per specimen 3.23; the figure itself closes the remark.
1
